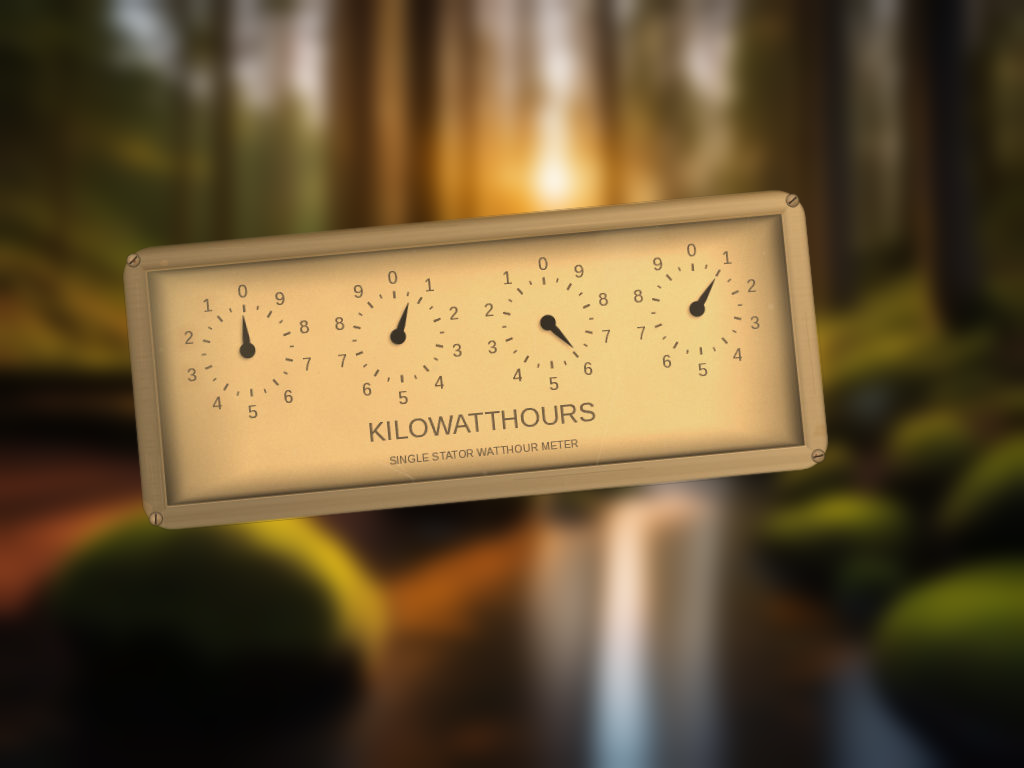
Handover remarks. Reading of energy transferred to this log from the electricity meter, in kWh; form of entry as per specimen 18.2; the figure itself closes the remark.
61
